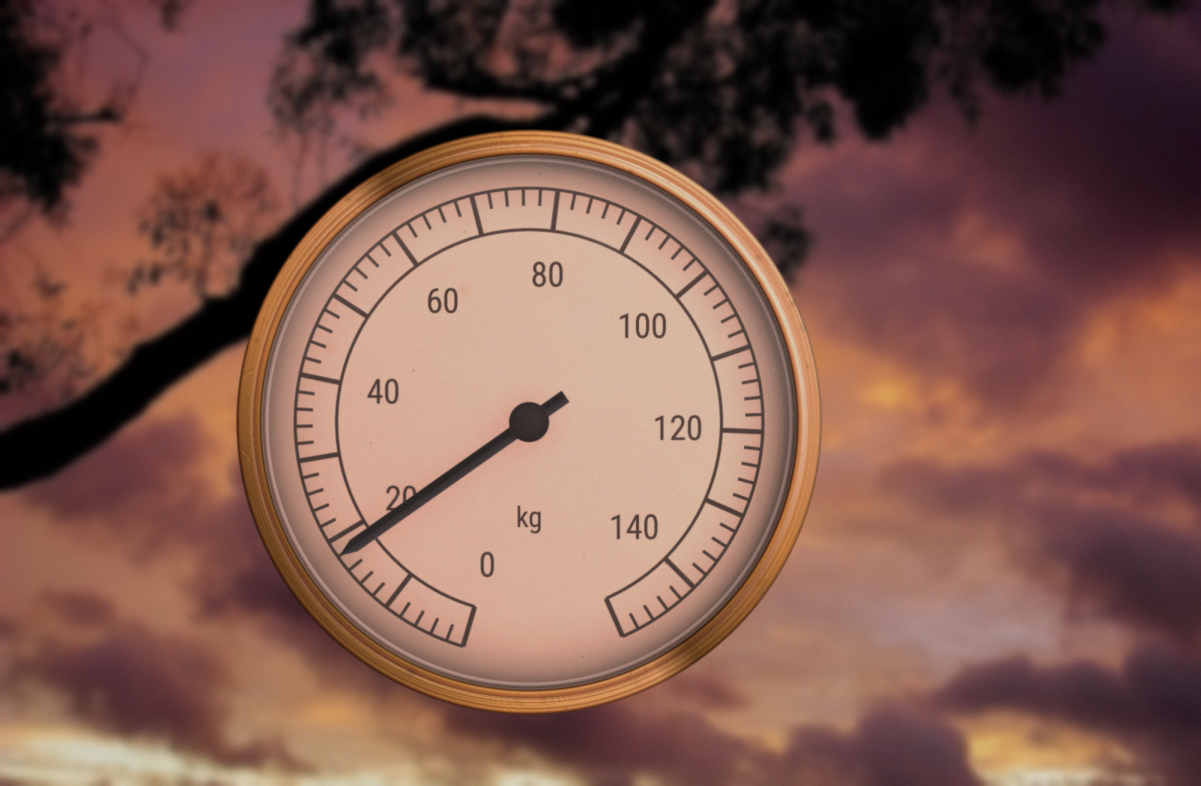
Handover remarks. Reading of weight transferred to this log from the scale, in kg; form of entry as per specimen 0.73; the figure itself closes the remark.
18
